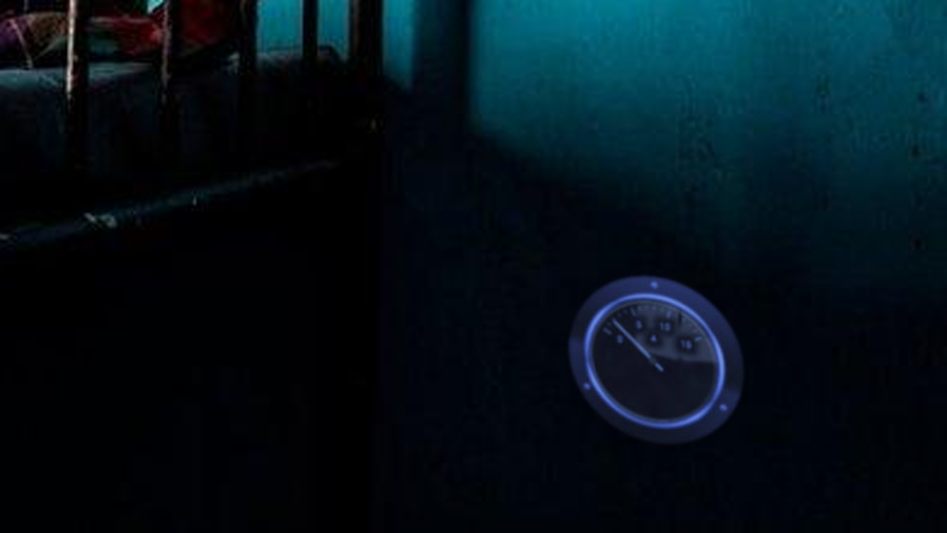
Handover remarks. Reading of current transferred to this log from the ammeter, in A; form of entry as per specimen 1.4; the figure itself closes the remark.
2
